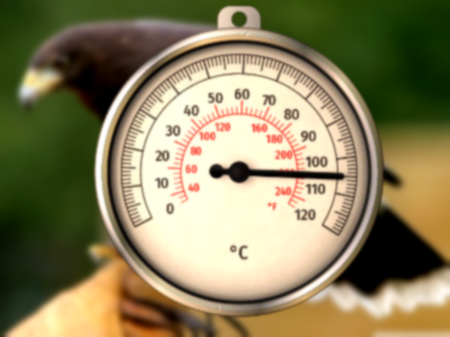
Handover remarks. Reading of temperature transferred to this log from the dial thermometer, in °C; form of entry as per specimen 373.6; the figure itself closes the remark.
105
